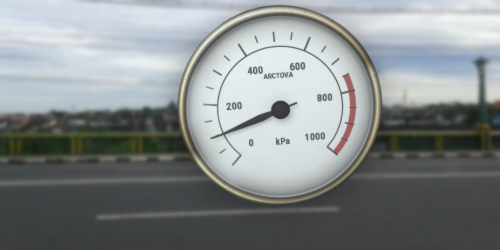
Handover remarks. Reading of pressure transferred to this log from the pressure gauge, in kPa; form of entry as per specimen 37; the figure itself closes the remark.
100
